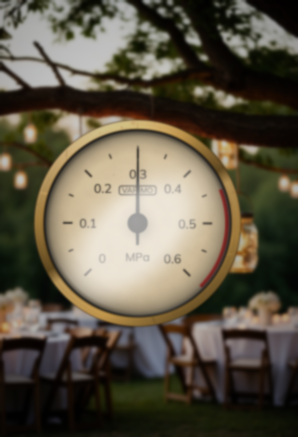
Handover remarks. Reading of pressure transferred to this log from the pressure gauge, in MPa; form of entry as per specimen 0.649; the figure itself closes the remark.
0.3
